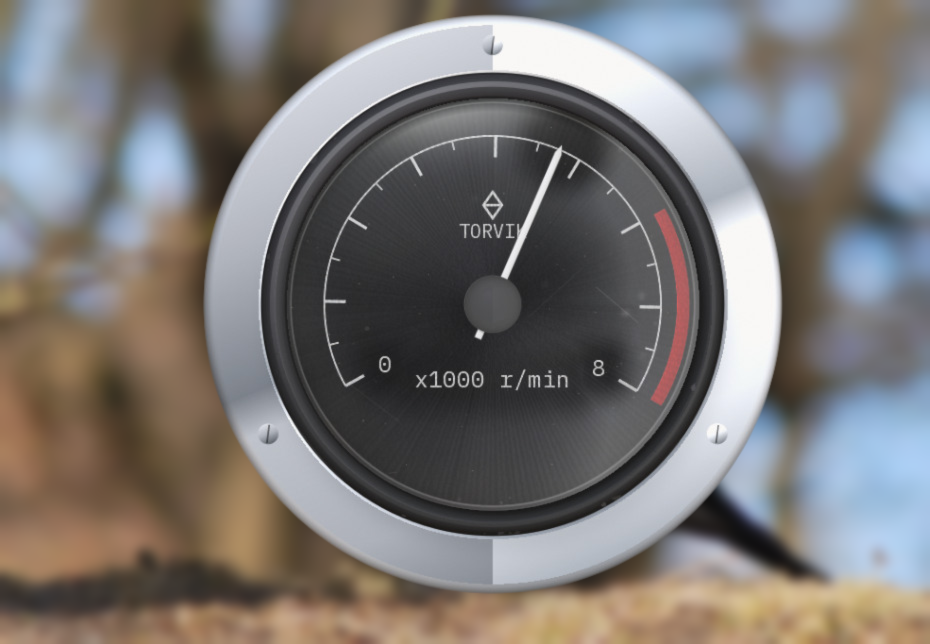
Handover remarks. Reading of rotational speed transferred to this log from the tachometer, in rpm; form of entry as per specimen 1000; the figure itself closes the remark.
4750
